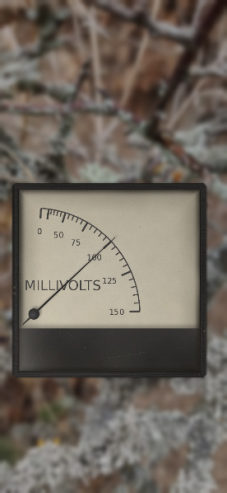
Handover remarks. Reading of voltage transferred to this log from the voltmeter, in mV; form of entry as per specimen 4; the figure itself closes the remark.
100
